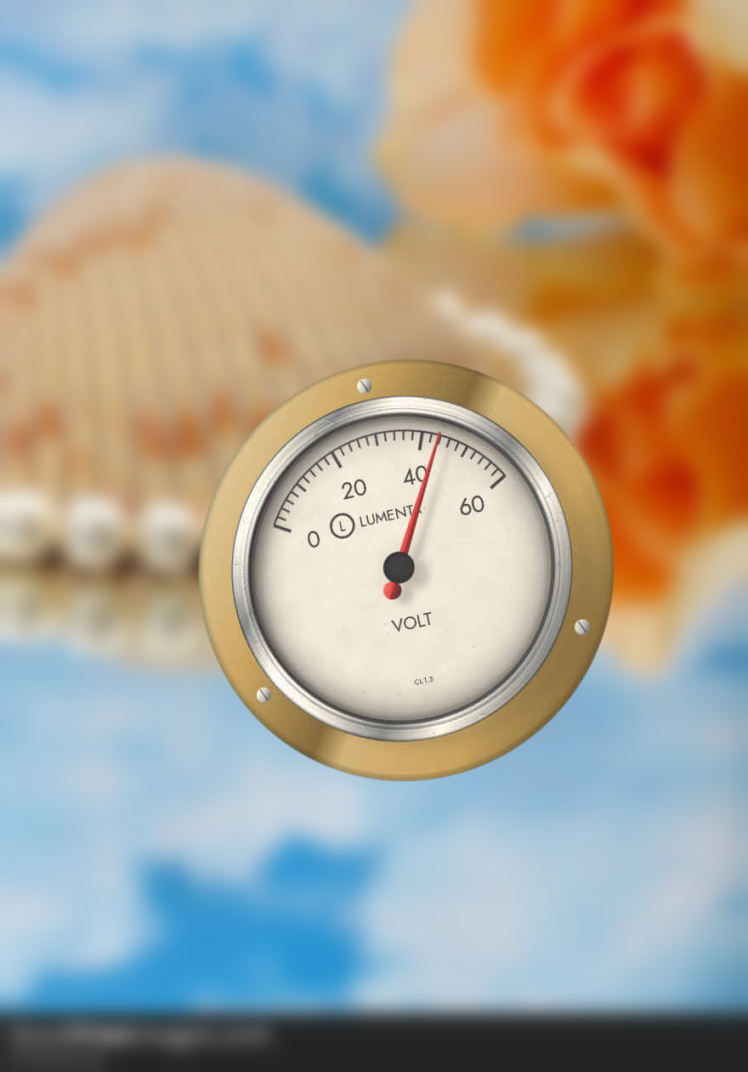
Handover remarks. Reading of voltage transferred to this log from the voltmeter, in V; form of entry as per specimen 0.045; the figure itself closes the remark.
44
